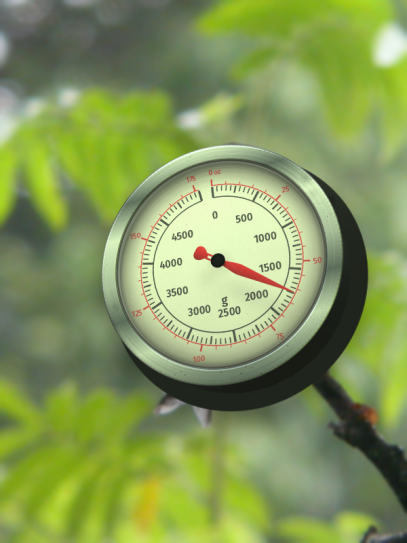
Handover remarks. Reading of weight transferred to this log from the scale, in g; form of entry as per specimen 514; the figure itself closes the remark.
1750
